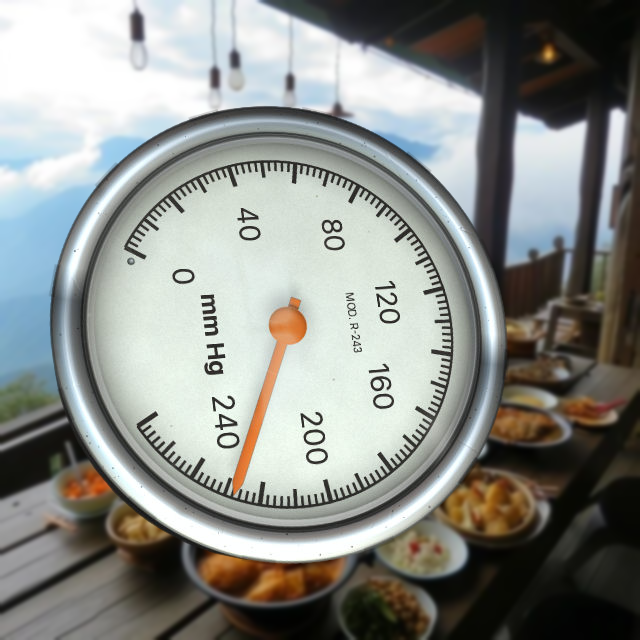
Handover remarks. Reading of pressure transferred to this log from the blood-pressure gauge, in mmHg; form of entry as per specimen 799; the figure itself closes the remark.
228
